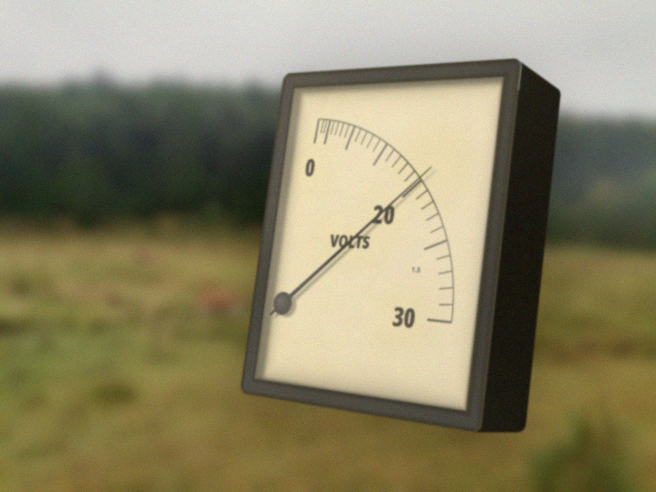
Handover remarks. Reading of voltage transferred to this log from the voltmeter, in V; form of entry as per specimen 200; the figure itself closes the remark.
20
